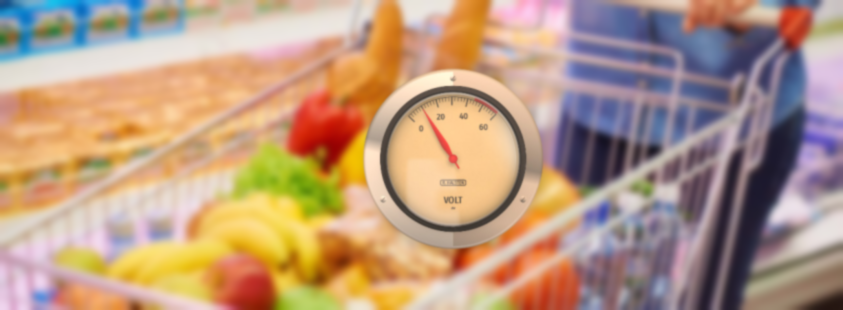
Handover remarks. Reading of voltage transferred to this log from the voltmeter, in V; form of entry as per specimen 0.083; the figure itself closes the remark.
10
